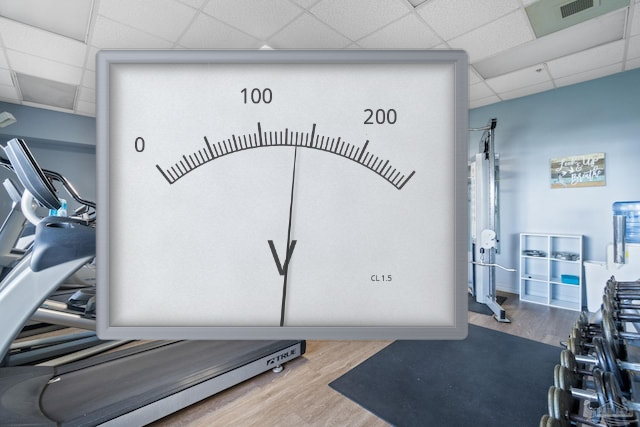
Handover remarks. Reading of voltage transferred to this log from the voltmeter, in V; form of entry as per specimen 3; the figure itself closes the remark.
135
